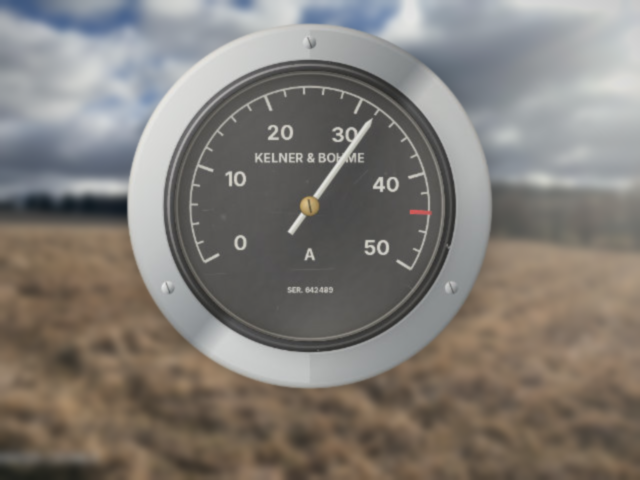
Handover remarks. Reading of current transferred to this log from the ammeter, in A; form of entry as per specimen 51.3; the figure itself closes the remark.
32
